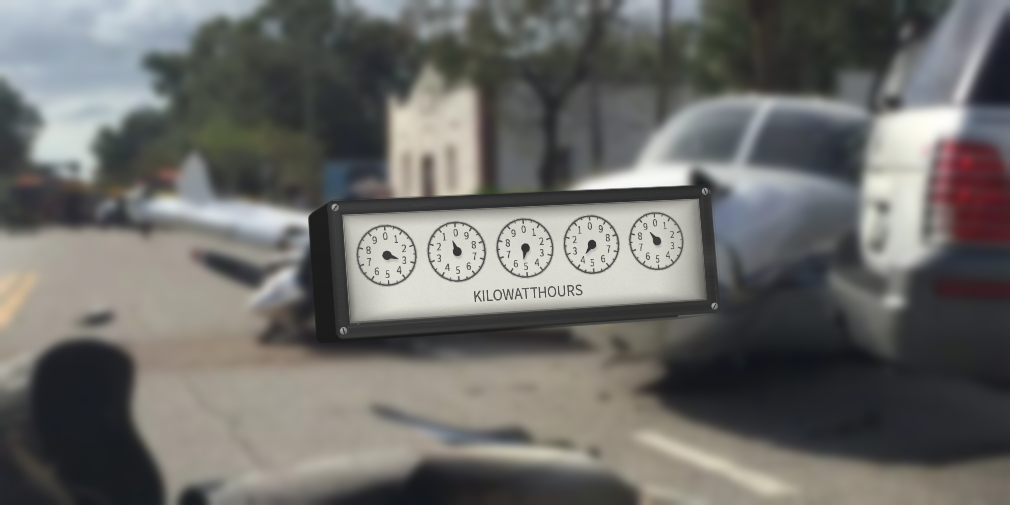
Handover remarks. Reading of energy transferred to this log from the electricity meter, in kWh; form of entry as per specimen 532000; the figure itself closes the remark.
30539
